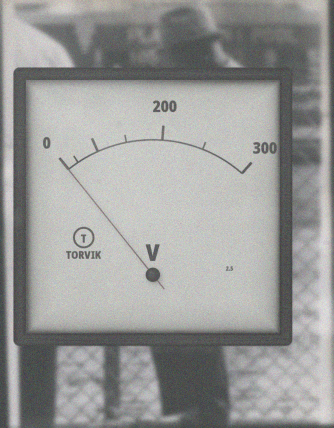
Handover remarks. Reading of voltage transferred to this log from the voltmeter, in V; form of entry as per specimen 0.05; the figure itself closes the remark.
0
